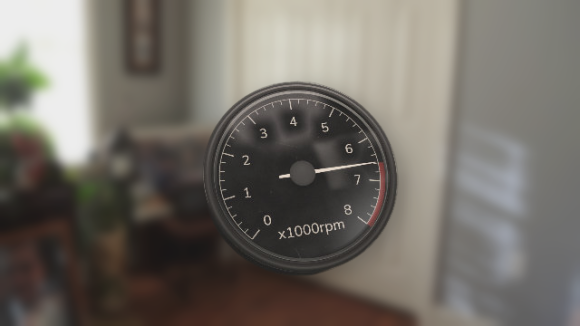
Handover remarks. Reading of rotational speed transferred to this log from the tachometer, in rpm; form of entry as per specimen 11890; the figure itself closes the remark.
6600
